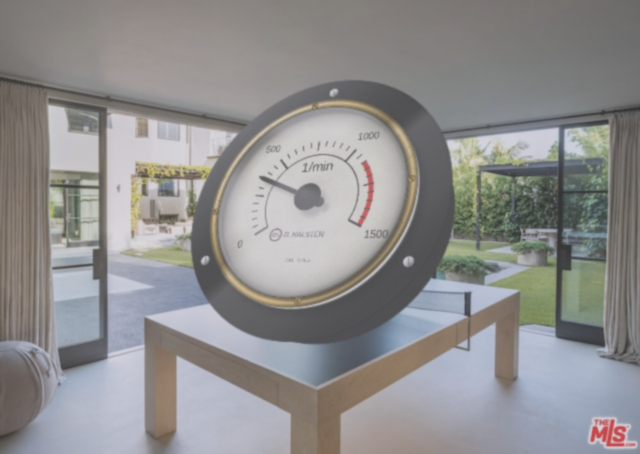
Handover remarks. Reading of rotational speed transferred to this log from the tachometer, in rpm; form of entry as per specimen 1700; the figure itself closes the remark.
350
